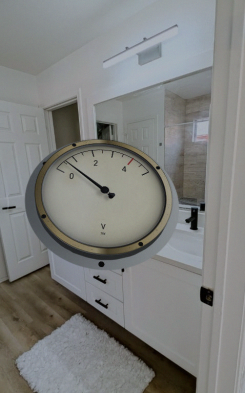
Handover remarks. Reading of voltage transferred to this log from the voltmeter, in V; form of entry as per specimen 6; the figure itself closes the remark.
0.5
